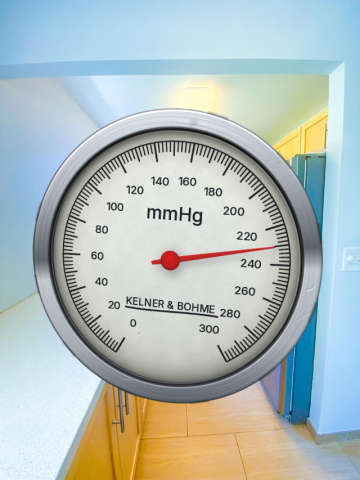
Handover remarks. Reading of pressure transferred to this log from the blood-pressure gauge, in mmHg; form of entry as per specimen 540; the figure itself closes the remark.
230
